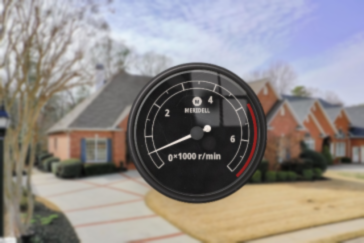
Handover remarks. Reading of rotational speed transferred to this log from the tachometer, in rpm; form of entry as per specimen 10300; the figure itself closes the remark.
500
